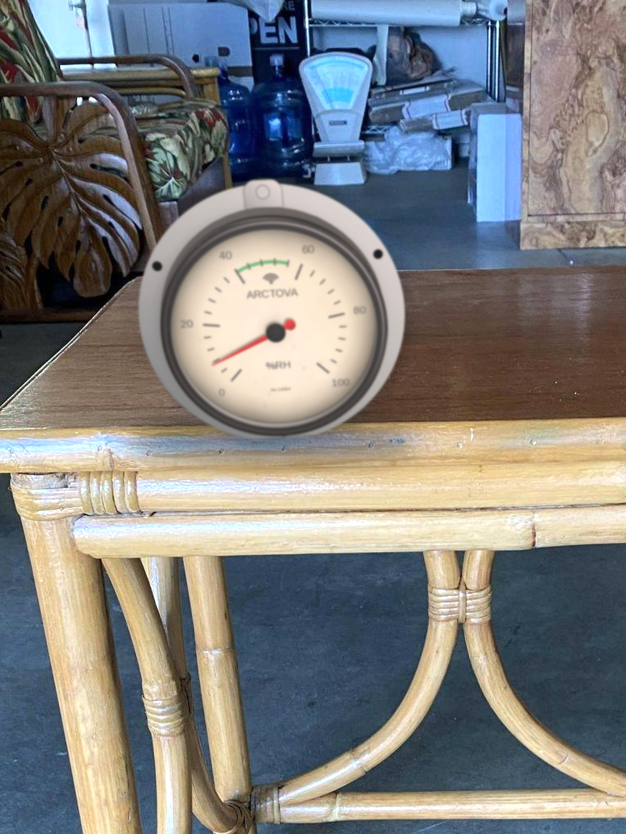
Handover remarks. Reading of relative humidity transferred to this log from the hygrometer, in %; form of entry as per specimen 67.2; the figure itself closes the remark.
8
